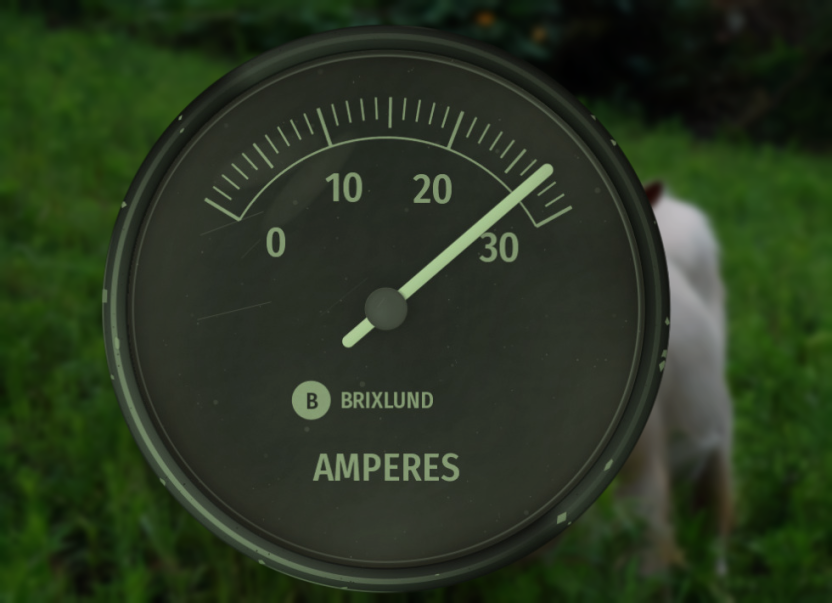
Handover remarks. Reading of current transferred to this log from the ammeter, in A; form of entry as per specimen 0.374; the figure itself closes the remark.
27
